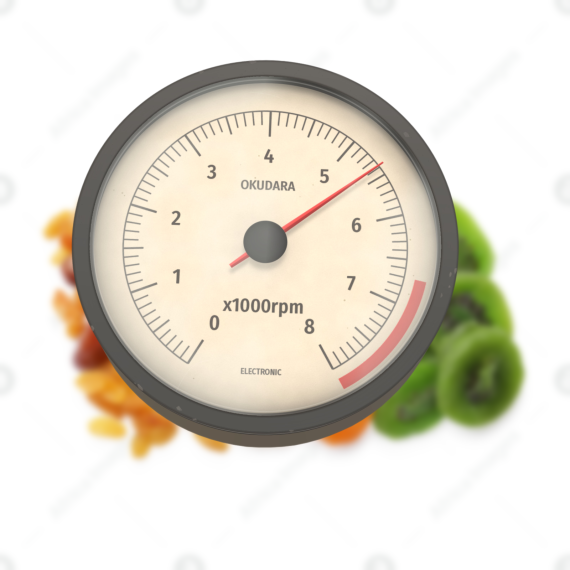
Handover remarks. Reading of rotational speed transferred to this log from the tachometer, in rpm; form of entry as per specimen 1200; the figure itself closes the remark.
5400
